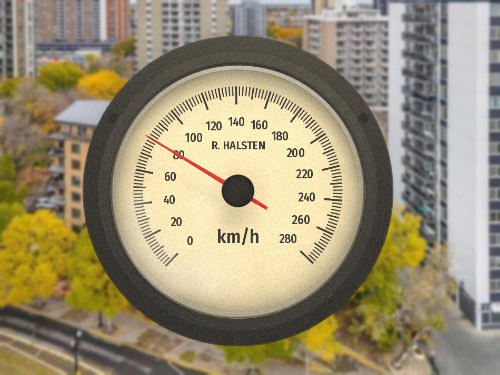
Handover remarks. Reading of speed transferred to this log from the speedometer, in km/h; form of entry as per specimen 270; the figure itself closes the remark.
80
